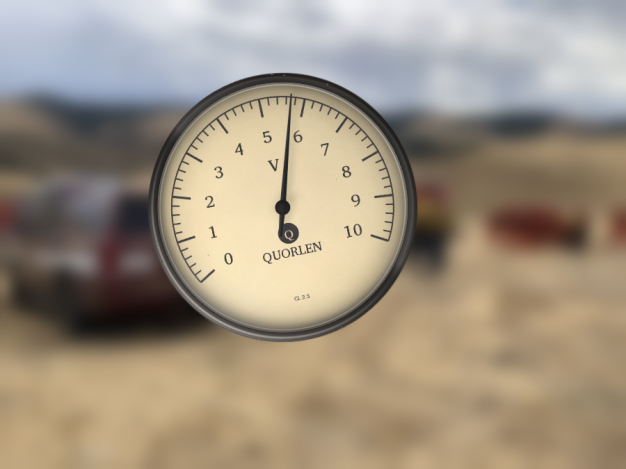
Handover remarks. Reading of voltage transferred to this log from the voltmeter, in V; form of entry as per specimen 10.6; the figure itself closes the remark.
5.7
